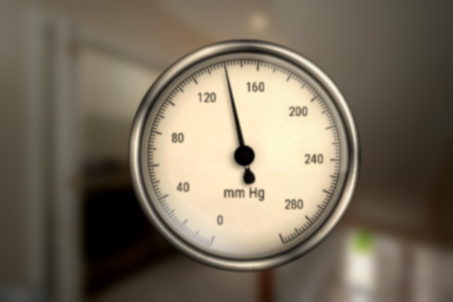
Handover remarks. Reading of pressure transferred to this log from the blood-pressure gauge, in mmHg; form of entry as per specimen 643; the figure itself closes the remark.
140
